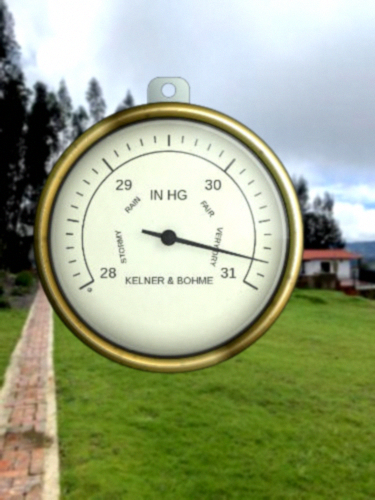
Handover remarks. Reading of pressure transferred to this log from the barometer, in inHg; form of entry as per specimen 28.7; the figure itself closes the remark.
30.8
